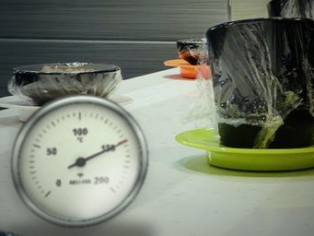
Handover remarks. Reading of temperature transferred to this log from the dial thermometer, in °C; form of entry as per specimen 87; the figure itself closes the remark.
150
